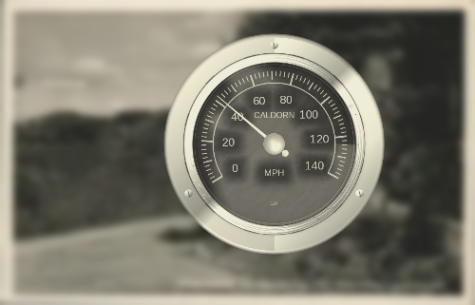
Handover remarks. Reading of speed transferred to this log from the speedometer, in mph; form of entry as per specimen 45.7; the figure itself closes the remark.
42
